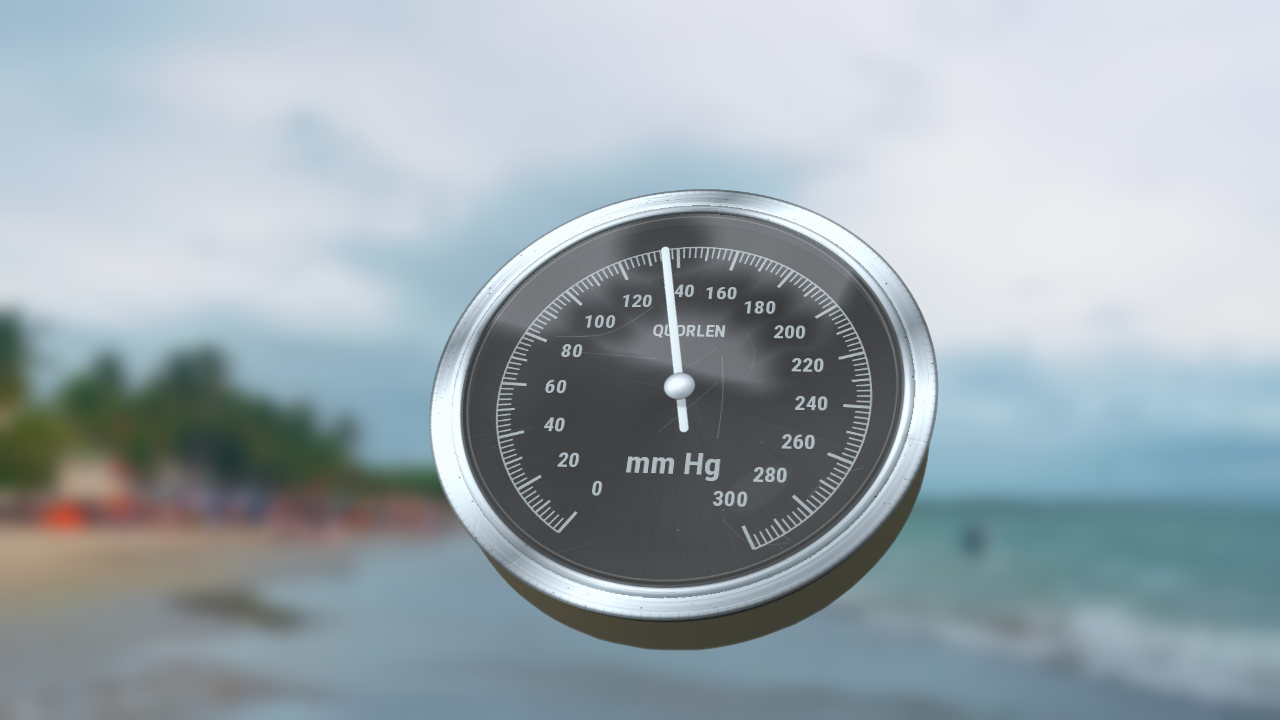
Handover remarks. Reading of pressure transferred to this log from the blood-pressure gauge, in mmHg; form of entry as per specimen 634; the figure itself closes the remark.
136
